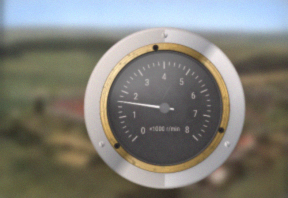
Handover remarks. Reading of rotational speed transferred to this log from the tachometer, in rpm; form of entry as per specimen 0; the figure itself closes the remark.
1600
